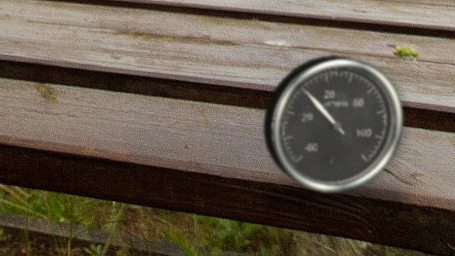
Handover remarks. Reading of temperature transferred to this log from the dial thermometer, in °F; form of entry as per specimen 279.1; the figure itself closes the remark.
0
